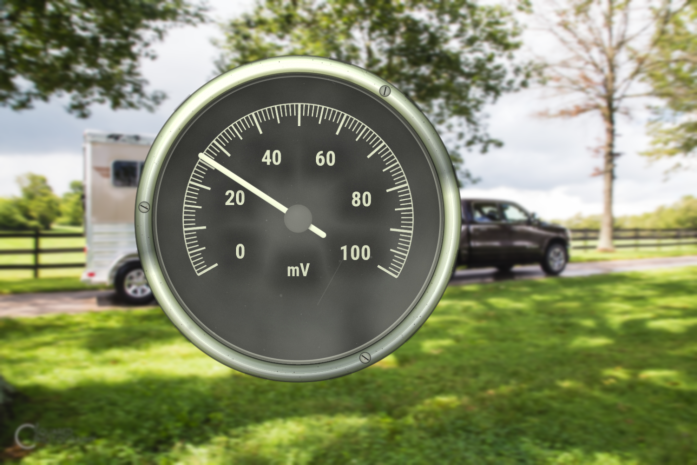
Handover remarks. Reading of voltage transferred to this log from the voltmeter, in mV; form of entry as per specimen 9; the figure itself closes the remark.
26
